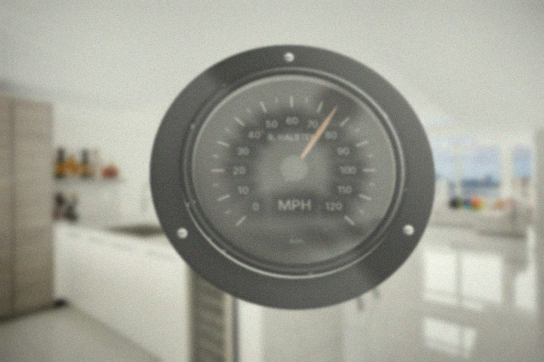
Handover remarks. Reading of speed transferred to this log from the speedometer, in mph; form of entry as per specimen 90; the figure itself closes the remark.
75
